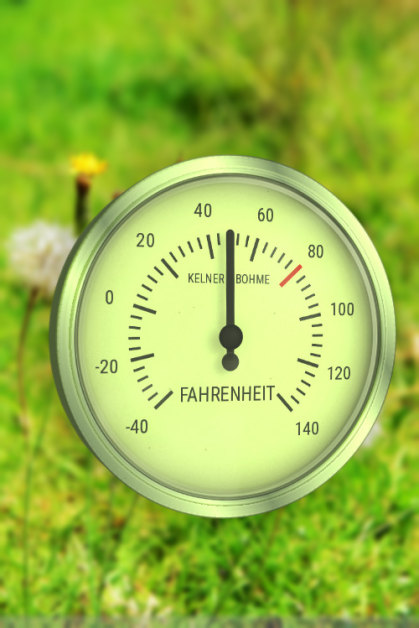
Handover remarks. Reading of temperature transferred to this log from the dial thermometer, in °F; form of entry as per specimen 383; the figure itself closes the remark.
48
